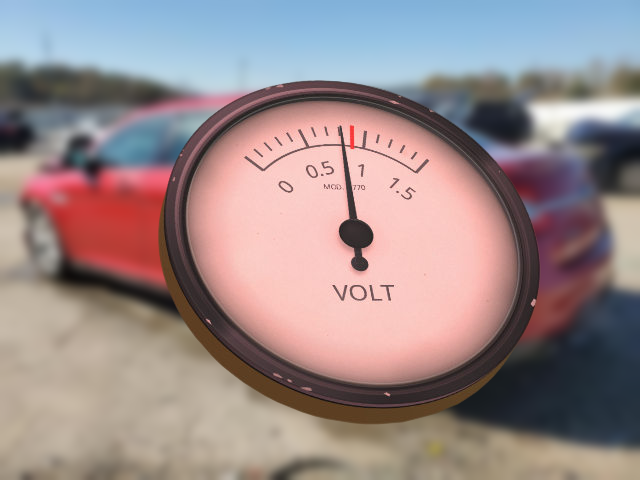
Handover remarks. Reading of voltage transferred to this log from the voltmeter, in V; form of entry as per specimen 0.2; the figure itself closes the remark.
0.8
